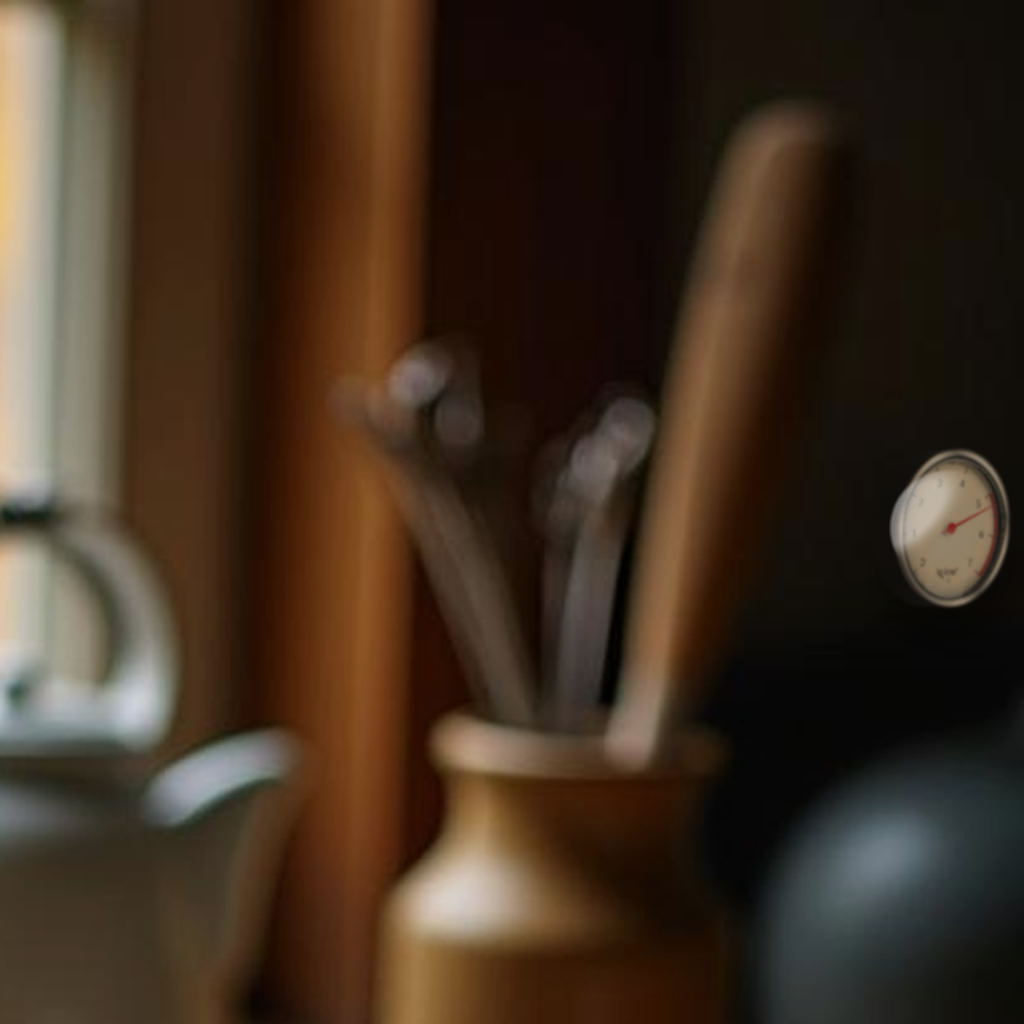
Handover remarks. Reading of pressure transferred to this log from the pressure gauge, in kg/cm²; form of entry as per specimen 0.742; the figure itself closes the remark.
5.25
